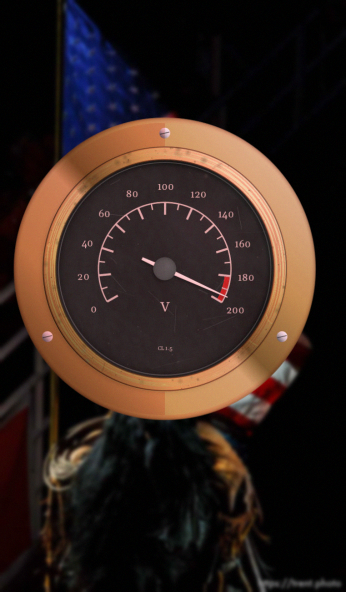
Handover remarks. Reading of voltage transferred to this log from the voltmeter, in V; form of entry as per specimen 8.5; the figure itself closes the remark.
195
